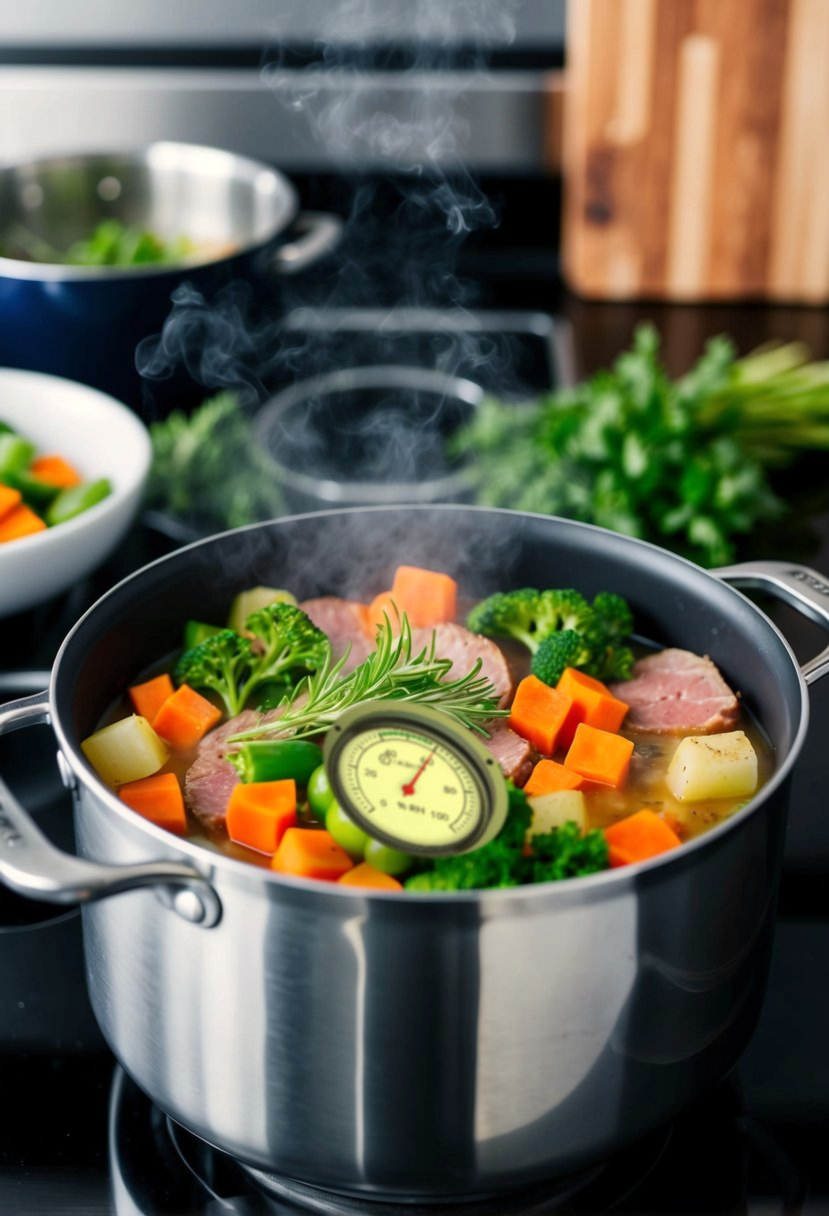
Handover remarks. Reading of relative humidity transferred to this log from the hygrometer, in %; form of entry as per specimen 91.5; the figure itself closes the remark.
60
